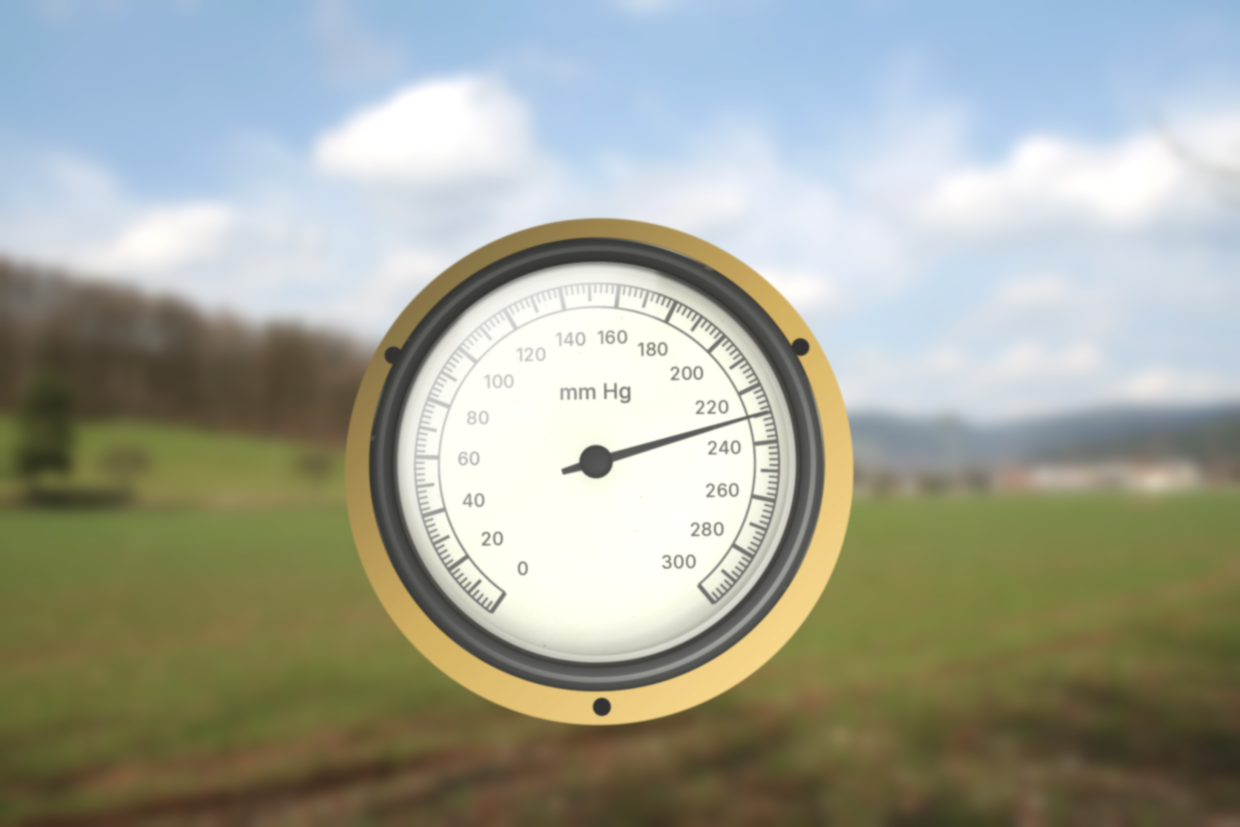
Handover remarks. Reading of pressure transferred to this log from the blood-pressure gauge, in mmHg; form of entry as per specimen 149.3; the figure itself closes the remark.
230
